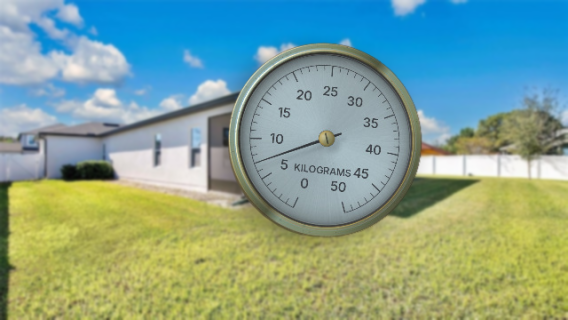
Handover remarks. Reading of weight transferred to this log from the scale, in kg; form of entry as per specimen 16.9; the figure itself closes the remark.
7
